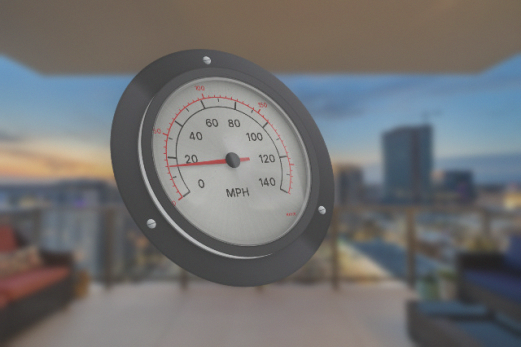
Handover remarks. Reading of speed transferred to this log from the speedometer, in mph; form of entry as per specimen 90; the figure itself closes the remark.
15
